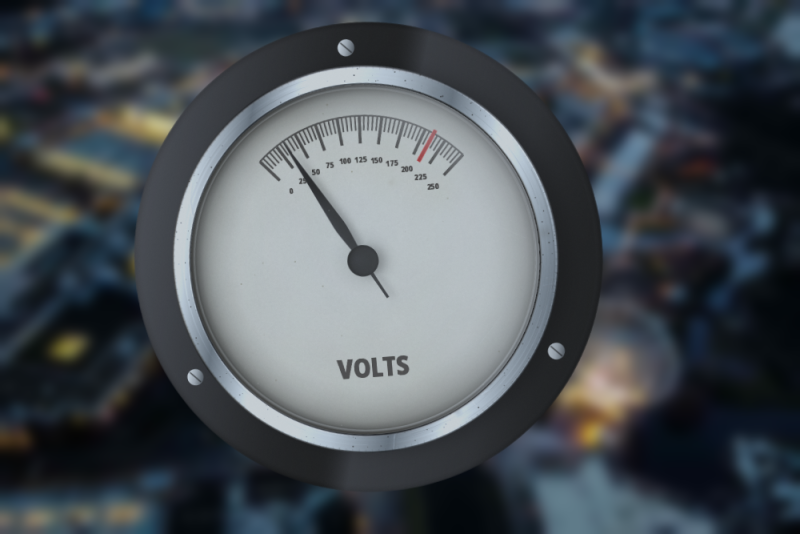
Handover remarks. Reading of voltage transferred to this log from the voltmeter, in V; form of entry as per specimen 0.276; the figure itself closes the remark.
35
